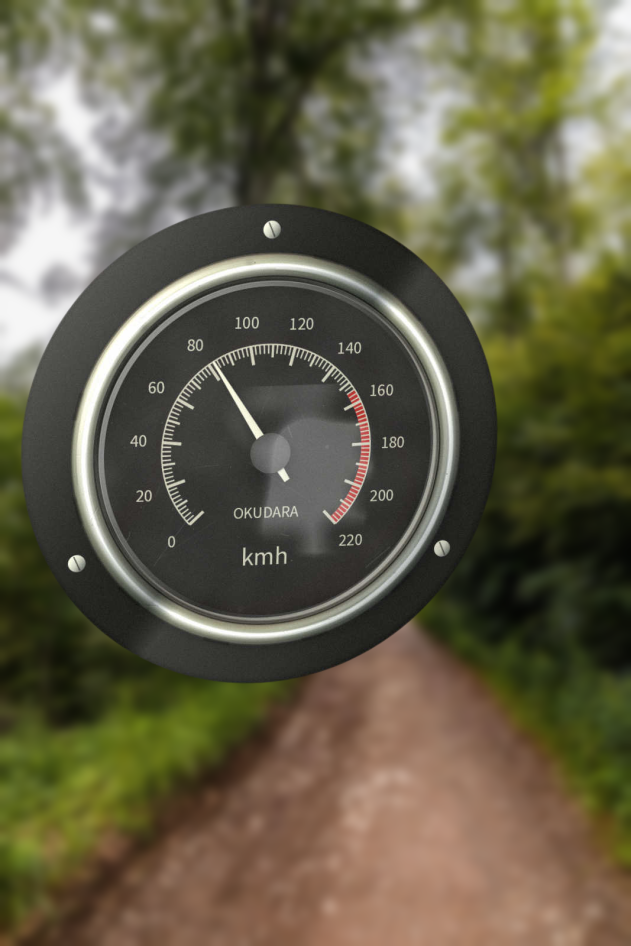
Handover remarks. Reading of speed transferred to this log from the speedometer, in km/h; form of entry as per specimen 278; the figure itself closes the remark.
82
